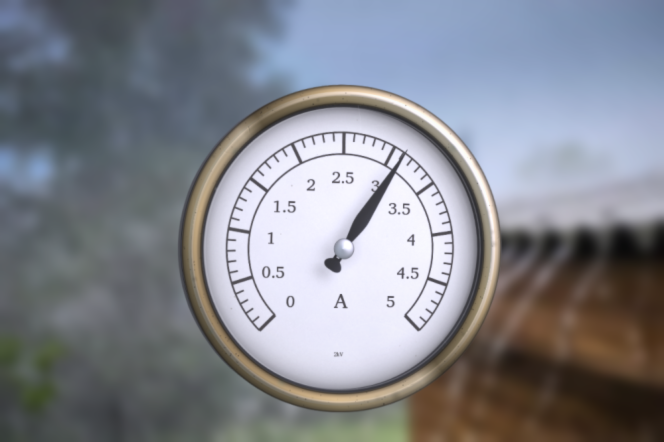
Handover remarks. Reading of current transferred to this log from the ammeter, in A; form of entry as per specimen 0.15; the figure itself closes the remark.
3.1
